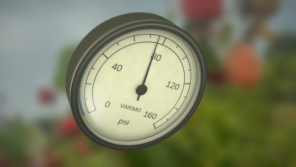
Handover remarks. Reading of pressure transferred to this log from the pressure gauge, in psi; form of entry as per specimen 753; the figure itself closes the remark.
75
